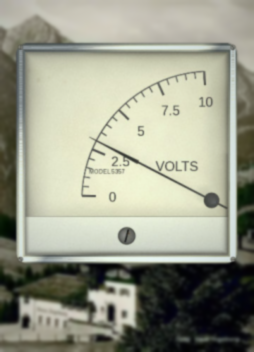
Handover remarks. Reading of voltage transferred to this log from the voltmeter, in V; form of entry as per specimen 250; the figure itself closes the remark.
3
